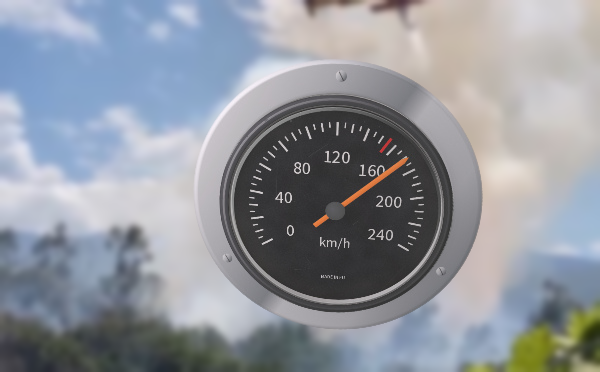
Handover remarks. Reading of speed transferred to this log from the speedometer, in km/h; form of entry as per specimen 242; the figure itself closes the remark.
170
